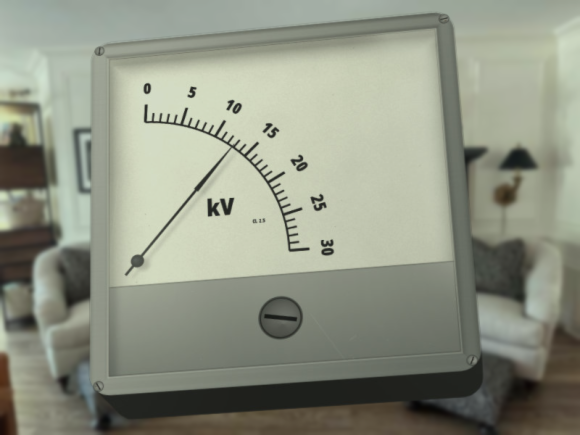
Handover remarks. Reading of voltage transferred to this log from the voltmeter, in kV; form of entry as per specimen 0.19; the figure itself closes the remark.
13
